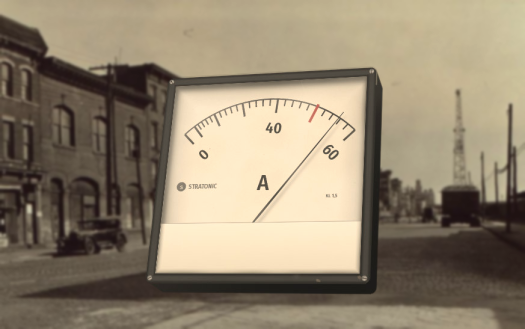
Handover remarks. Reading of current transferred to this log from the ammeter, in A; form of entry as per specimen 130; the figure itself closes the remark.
56
